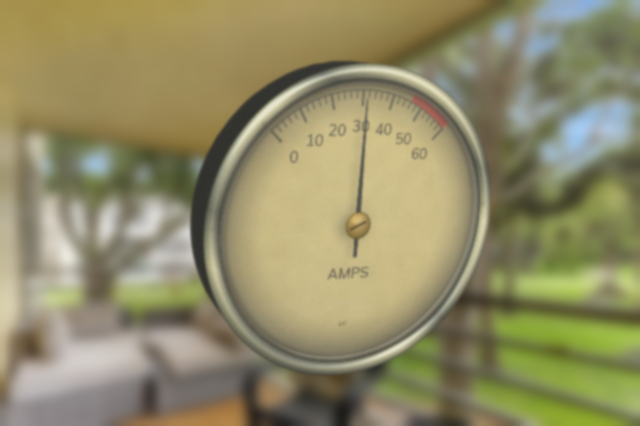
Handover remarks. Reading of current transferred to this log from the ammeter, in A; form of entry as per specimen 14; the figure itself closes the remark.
30
